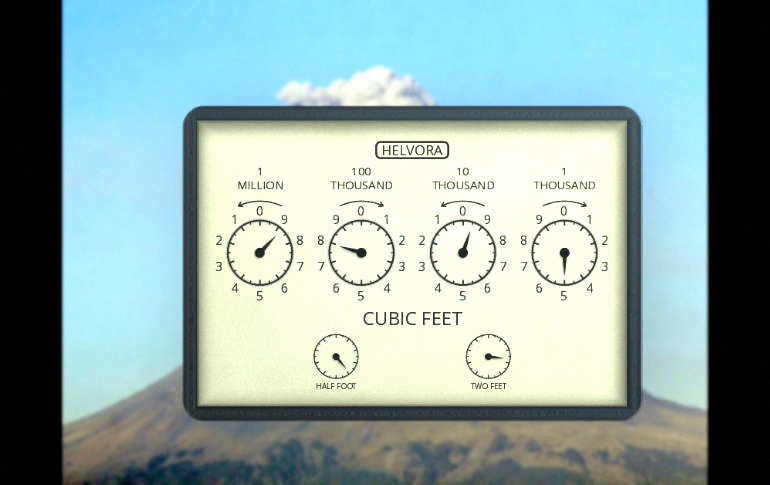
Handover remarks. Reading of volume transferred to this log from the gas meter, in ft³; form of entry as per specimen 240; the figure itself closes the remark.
879500
